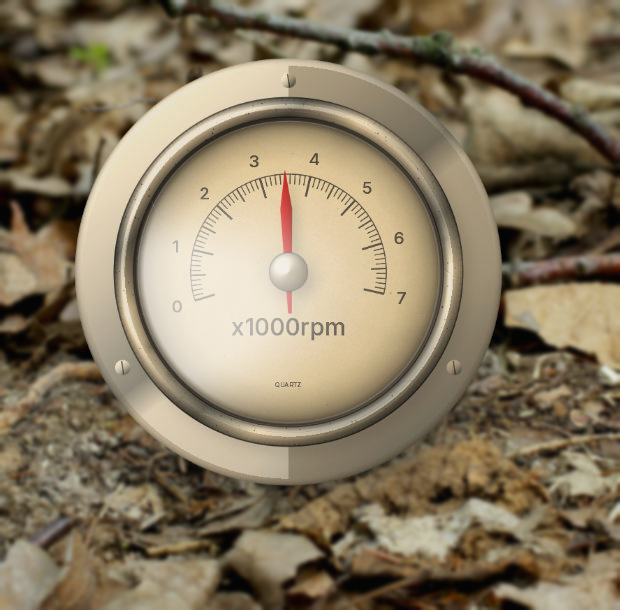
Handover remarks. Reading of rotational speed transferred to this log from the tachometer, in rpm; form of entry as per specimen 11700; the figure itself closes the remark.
3500
